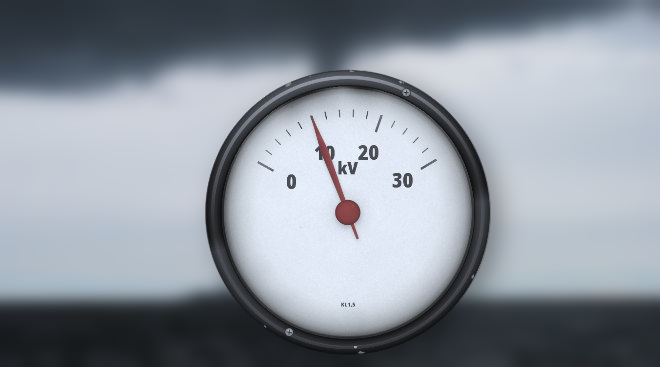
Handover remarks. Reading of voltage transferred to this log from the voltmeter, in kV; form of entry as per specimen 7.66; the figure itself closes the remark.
10
